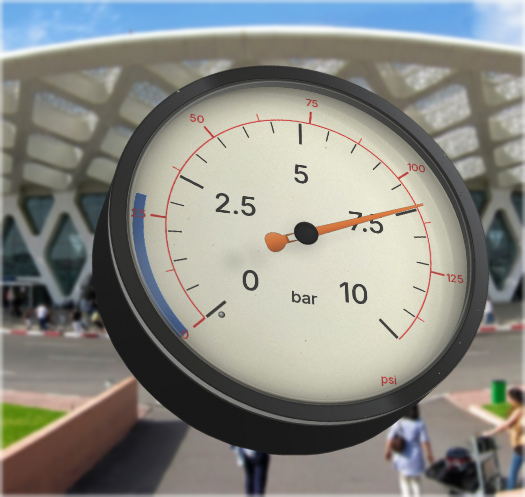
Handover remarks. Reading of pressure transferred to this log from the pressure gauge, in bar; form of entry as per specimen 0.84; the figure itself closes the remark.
7.5
